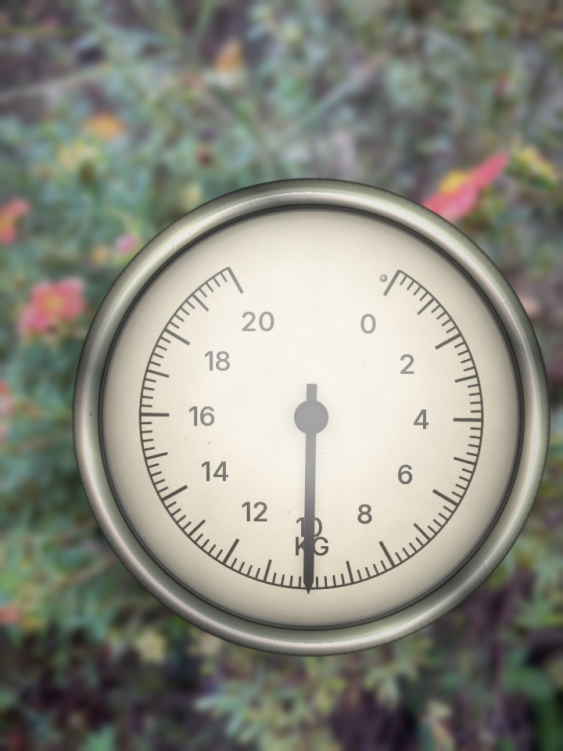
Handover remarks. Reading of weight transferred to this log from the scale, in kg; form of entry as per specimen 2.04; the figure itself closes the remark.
10
